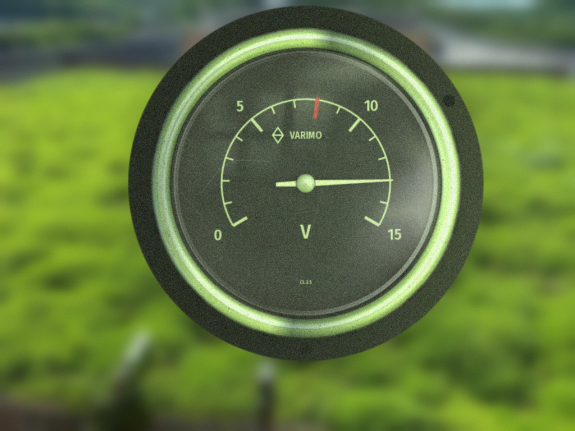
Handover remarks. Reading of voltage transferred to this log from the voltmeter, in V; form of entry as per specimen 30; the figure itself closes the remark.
13
